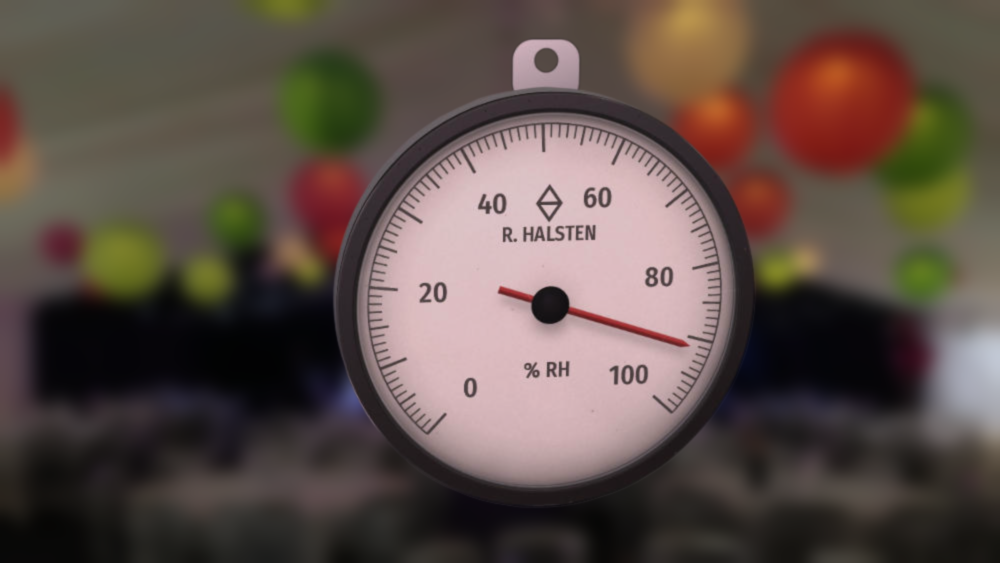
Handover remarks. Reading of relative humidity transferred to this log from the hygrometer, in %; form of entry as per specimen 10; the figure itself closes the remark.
91
